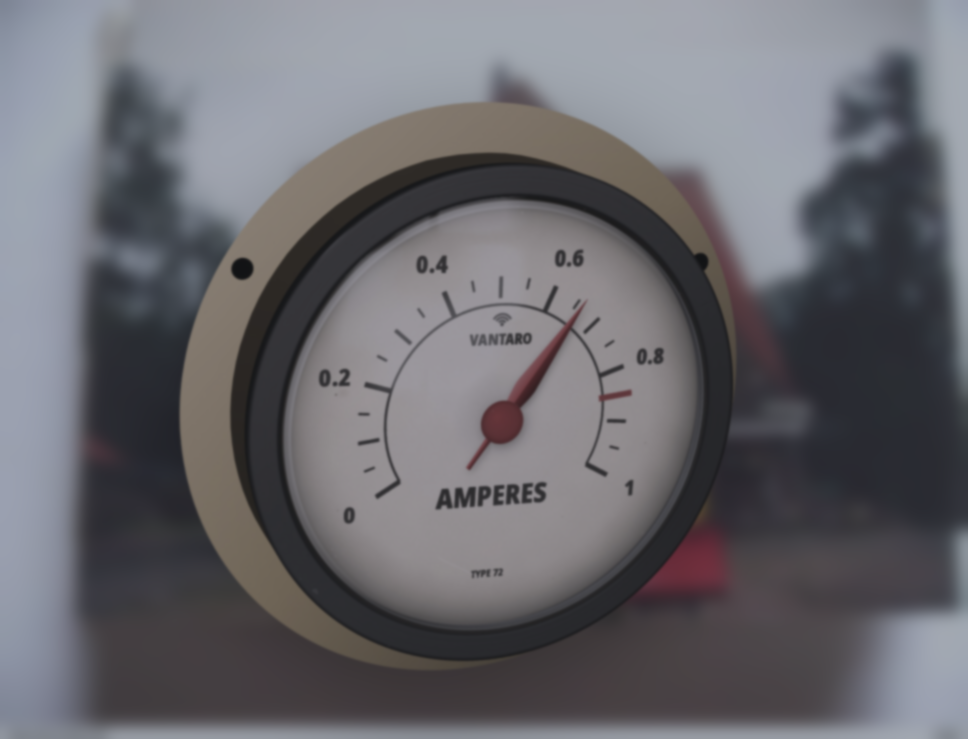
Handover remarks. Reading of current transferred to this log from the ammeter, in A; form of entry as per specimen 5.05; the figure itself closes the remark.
0.65
